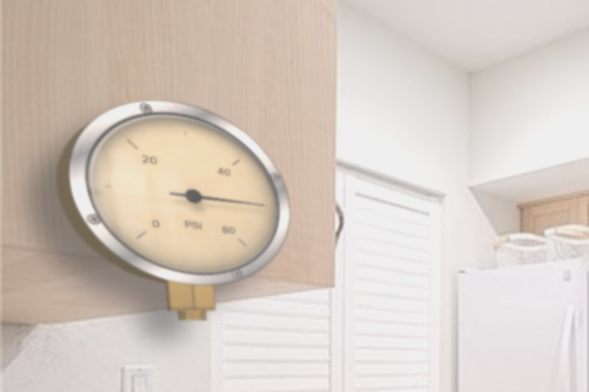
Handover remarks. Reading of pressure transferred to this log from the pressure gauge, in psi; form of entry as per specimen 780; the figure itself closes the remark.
50
